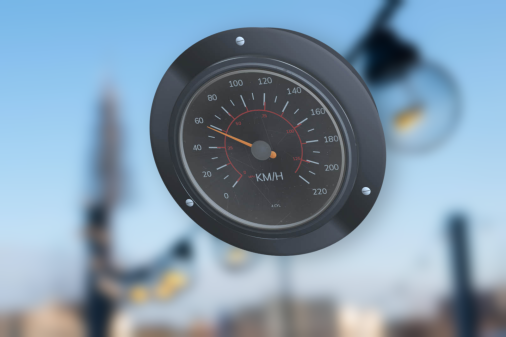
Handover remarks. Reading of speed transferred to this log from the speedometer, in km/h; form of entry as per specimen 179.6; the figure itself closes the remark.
60
